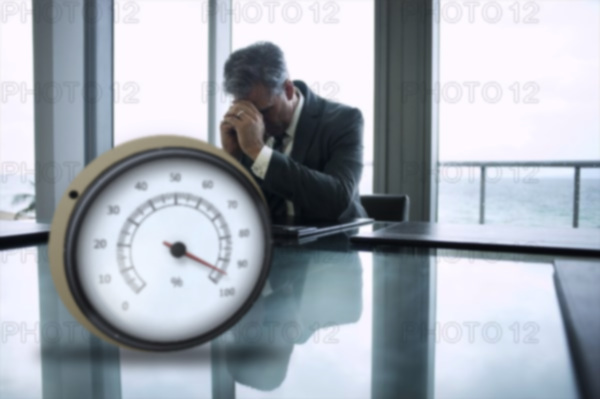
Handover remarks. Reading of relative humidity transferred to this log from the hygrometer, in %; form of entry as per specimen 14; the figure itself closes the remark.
95
